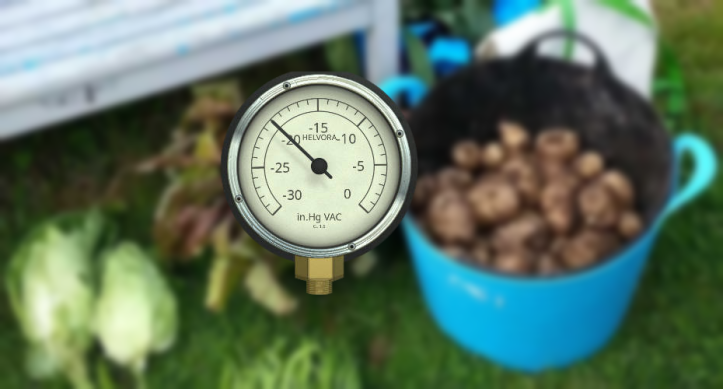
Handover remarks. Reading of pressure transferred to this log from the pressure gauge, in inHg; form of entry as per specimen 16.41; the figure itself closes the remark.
-20
